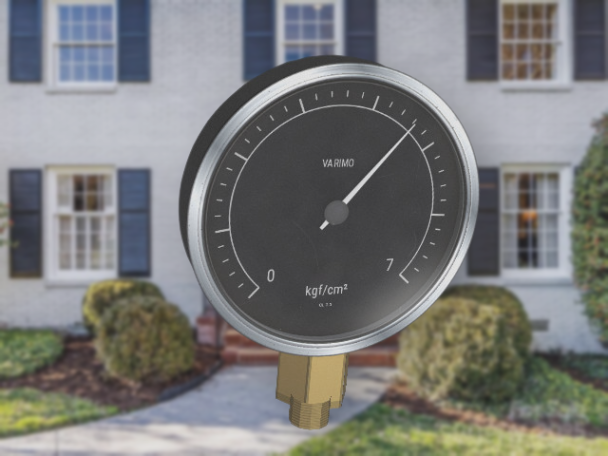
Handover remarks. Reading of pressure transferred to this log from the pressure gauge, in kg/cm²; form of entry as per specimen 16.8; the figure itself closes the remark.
4.6
